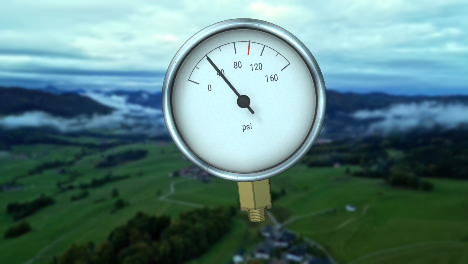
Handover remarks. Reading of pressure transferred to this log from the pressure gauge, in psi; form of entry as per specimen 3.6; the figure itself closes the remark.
40
